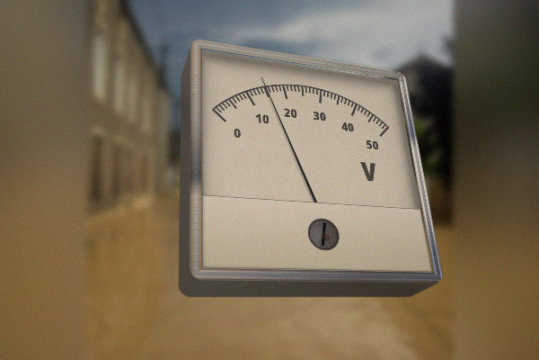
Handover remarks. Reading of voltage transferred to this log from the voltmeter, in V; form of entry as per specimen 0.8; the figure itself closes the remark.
15
